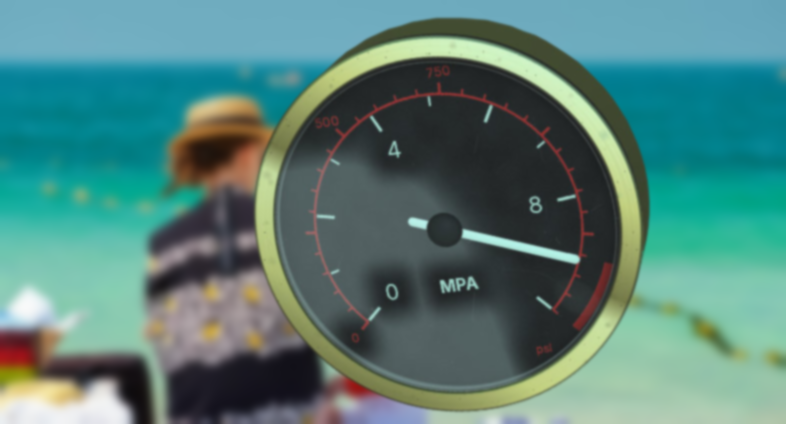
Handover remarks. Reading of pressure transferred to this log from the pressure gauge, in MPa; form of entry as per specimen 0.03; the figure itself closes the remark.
9
